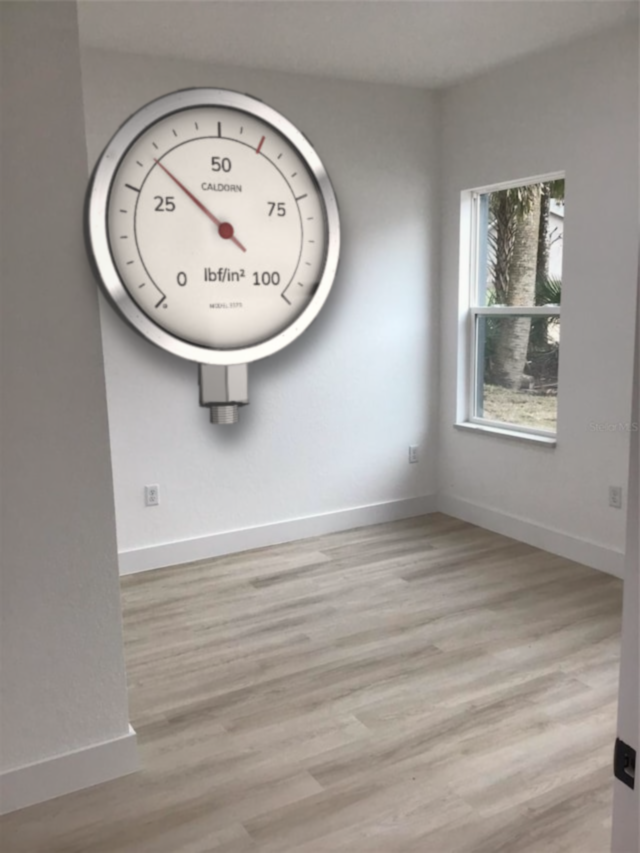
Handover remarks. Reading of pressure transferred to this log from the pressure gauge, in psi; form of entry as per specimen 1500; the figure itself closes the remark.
32.5
